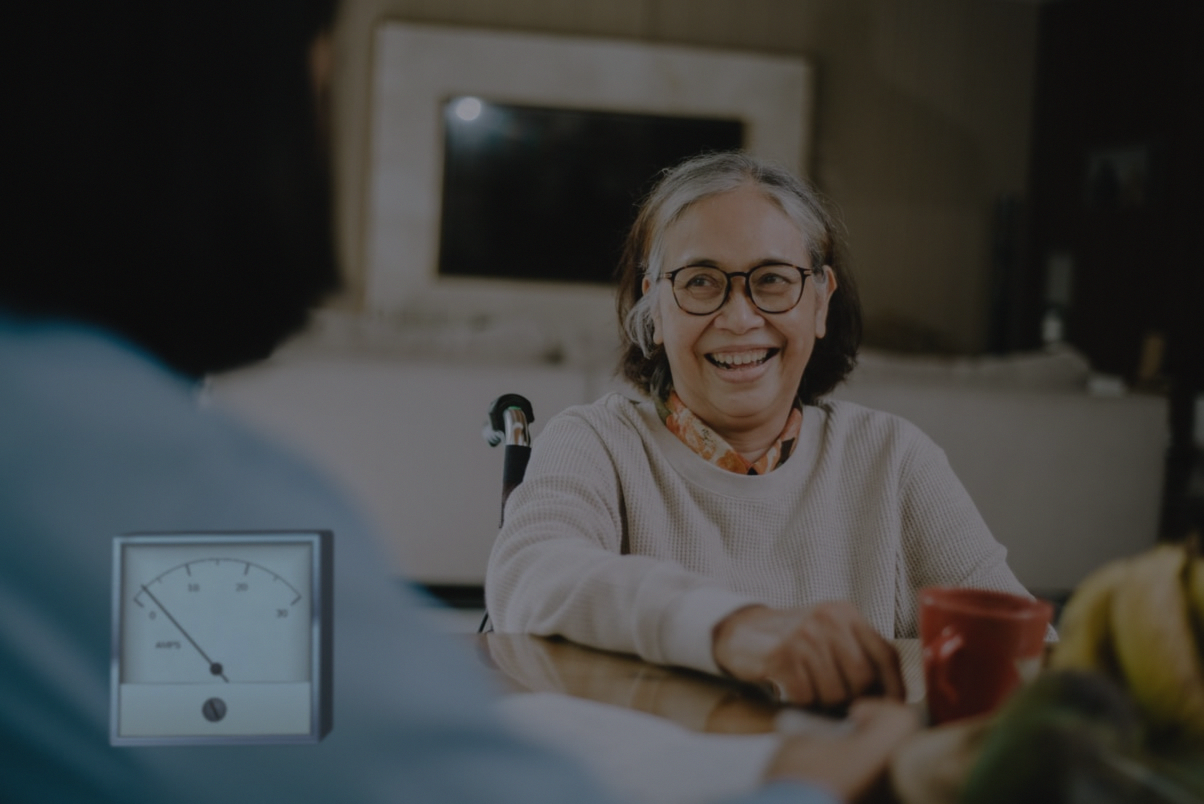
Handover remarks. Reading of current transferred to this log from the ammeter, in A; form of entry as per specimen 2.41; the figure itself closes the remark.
2.5
